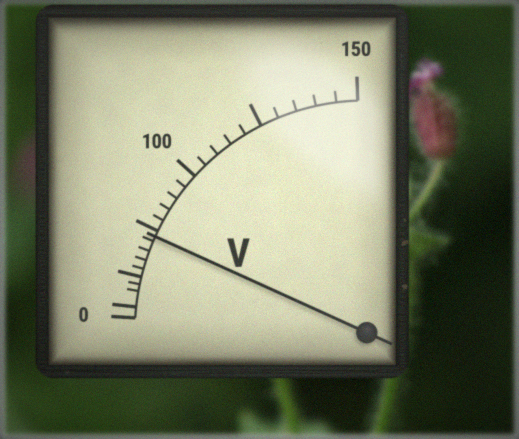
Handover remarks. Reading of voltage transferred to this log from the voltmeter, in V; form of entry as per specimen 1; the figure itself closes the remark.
72.5
